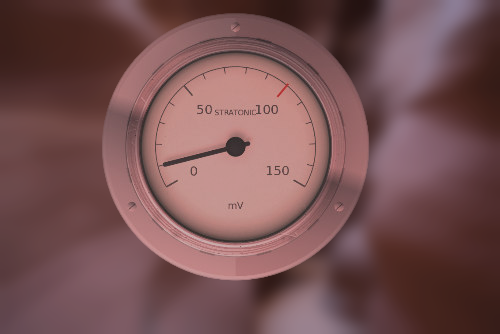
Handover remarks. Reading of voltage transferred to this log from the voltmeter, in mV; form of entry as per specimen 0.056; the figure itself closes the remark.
10
